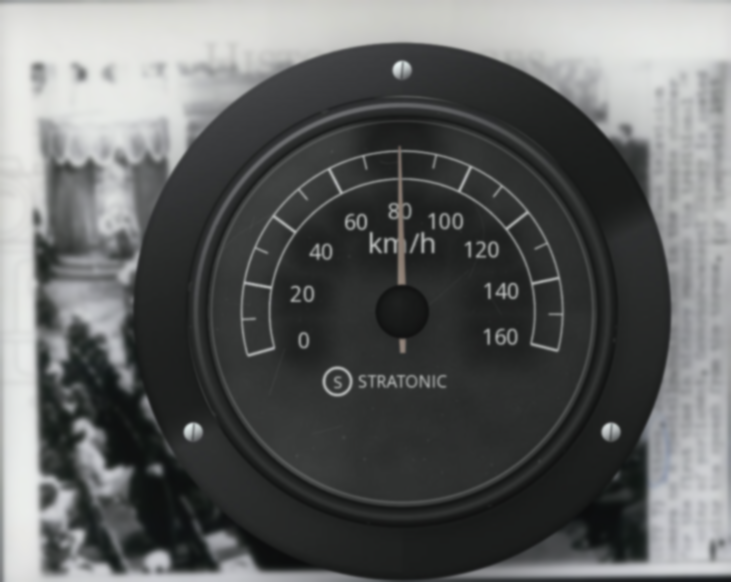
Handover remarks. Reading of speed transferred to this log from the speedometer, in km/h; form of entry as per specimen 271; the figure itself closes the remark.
80
